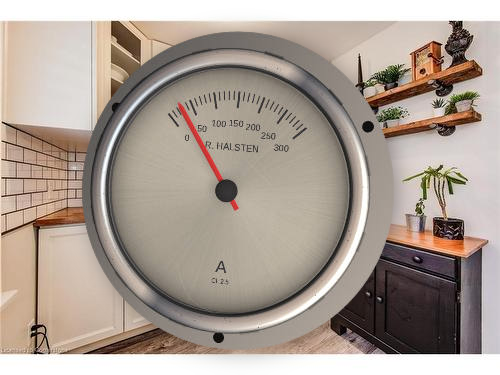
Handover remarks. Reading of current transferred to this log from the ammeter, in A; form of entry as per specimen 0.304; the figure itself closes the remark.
30
